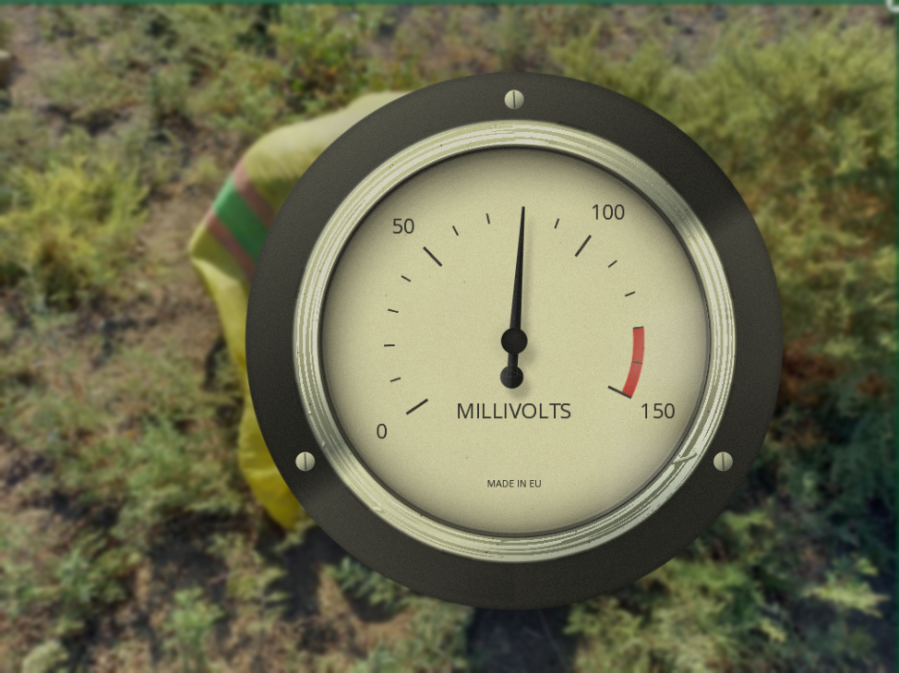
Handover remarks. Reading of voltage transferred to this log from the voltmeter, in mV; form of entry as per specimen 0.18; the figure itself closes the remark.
80
